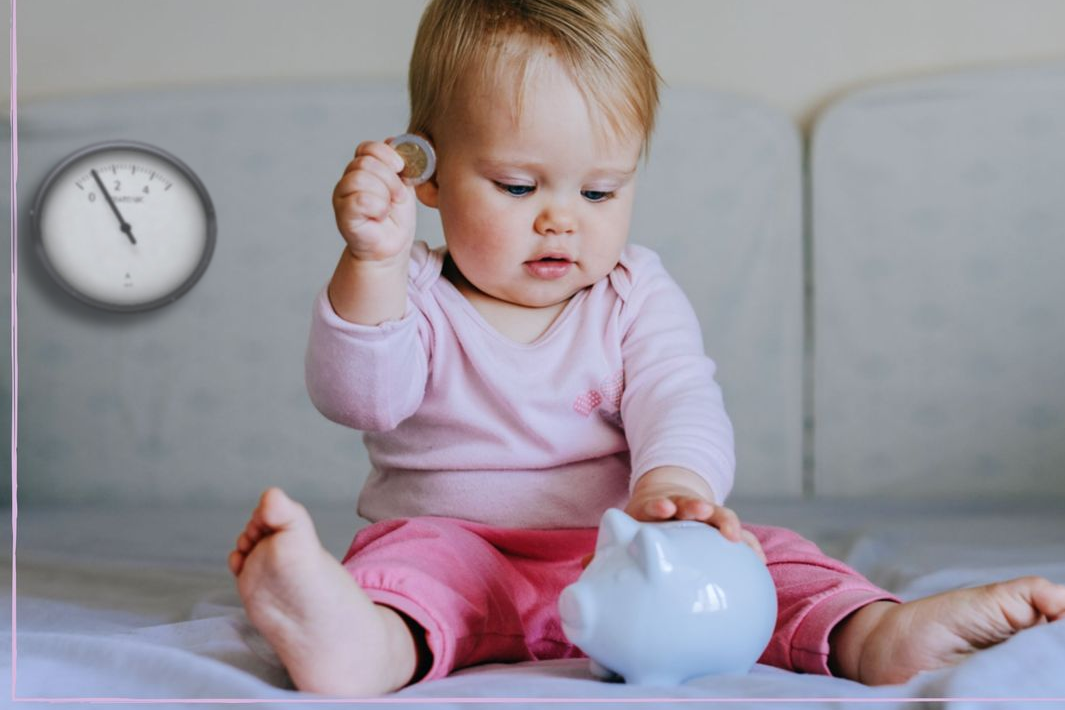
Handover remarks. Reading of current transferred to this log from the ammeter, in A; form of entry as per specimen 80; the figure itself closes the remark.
1
